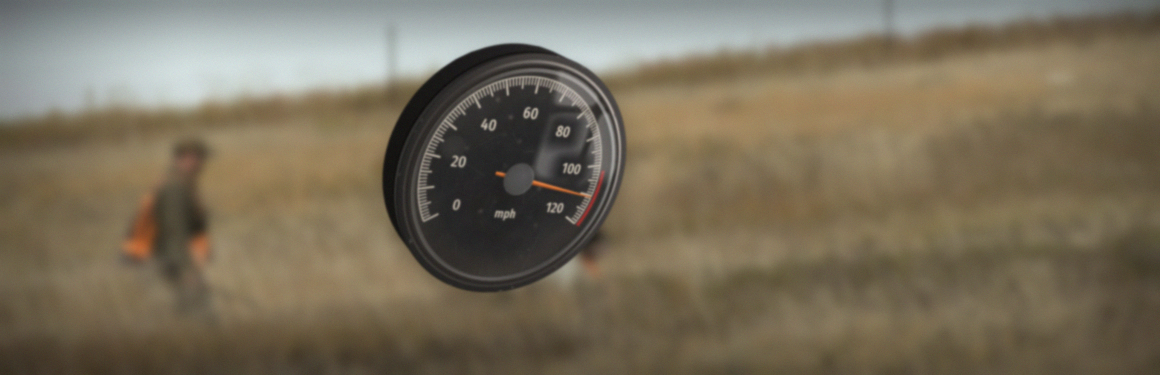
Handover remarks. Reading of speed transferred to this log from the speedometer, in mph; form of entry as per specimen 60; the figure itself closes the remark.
110
